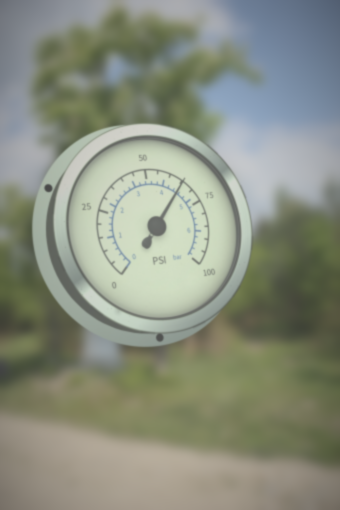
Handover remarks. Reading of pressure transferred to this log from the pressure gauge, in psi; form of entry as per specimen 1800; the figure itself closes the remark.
65
